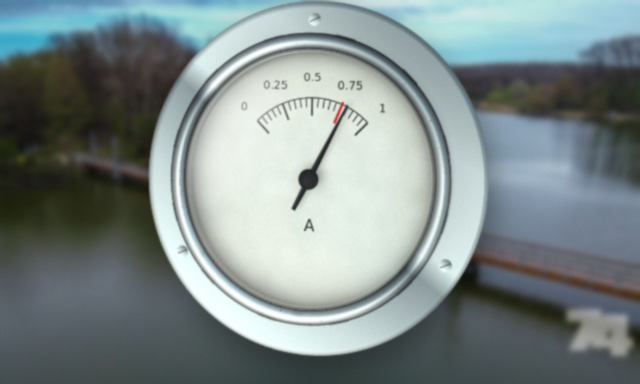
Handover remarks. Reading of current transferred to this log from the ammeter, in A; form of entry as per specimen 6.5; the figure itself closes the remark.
0.8
